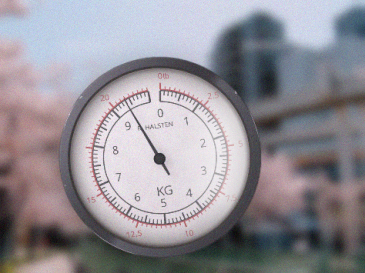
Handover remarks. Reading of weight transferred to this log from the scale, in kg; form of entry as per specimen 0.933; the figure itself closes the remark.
9.4
